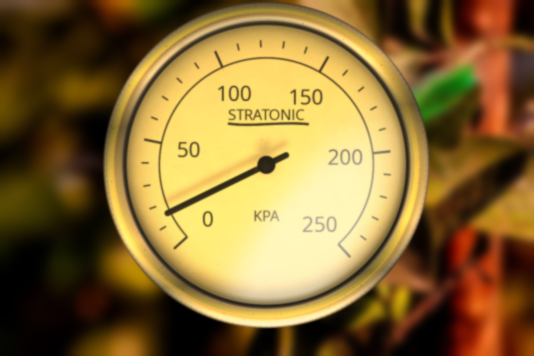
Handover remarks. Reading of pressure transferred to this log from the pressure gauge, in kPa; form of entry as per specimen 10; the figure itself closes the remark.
15
